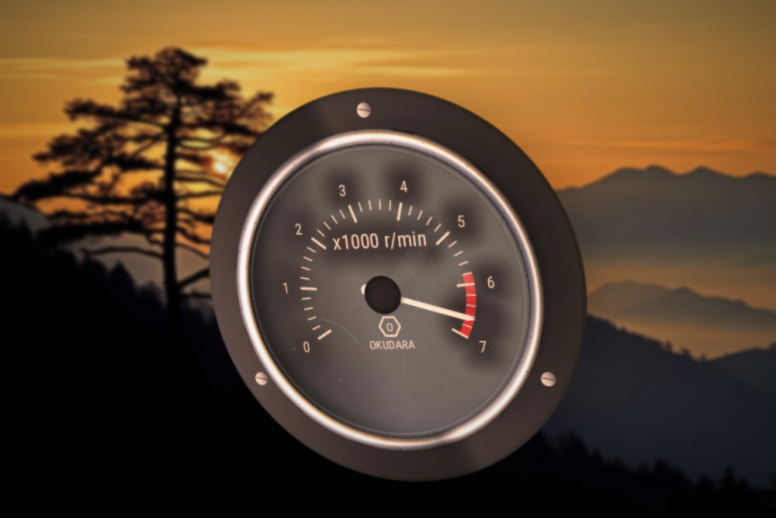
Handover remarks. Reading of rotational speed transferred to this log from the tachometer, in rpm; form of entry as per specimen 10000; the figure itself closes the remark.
6600
